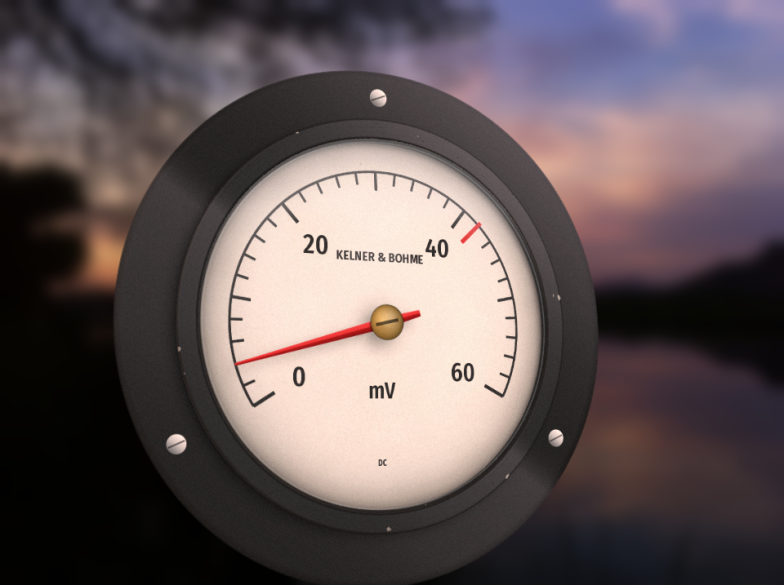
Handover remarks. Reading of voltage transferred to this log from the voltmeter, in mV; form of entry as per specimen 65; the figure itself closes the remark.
4
